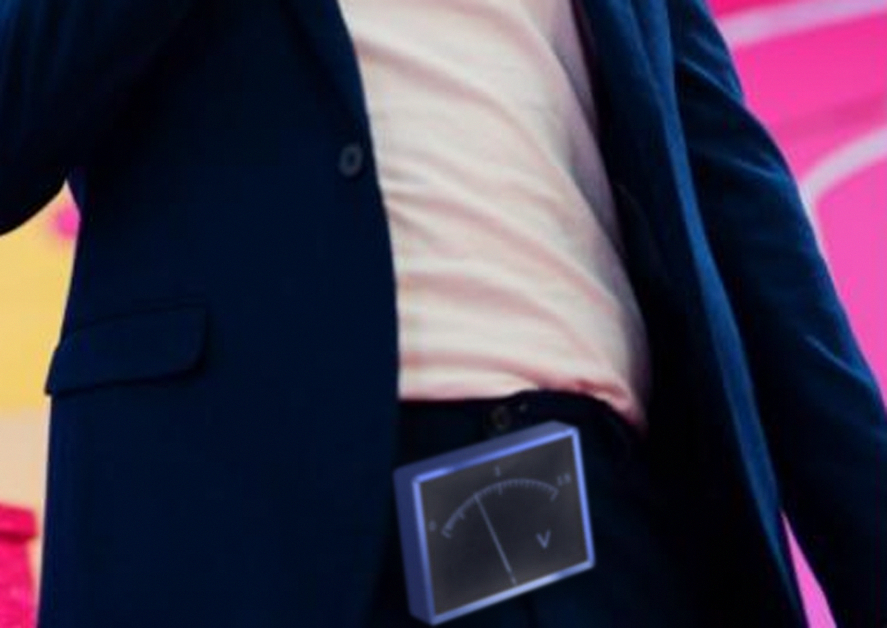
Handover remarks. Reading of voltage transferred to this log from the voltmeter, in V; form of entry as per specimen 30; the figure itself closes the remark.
0.75
